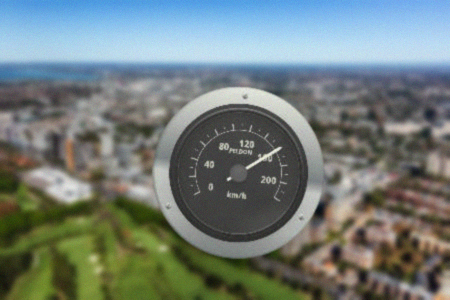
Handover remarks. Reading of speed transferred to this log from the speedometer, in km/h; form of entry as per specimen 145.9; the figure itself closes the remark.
160
